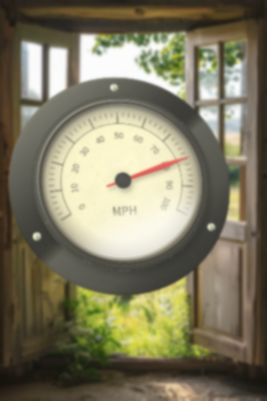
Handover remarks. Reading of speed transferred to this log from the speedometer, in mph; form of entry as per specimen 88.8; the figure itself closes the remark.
80
